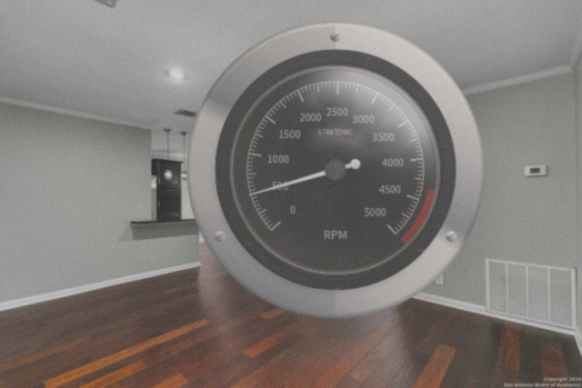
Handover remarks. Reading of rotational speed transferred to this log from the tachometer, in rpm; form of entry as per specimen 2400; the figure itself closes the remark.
500
